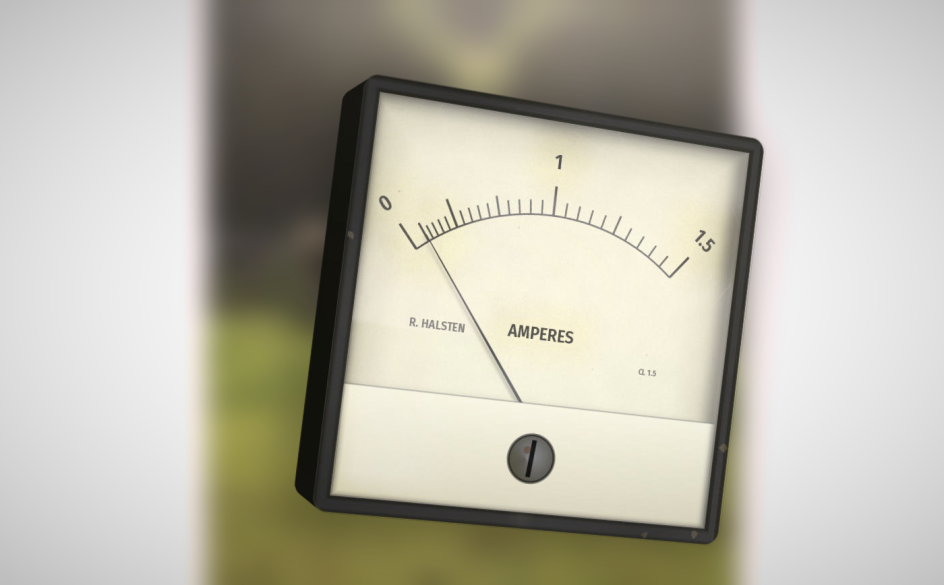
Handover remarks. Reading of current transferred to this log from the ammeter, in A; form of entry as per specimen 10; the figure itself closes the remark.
0.25
